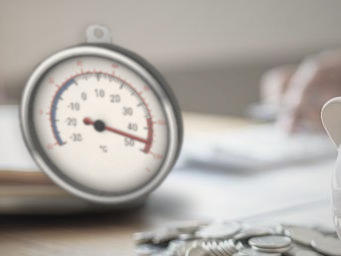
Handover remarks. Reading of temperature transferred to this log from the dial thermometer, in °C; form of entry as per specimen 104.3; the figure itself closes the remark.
45
